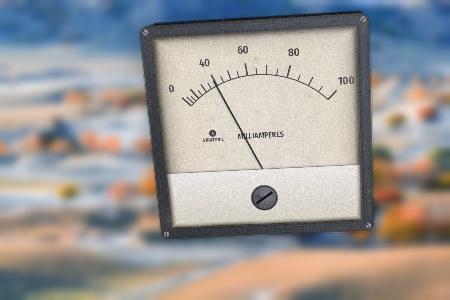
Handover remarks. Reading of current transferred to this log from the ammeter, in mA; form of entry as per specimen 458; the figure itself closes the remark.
40
